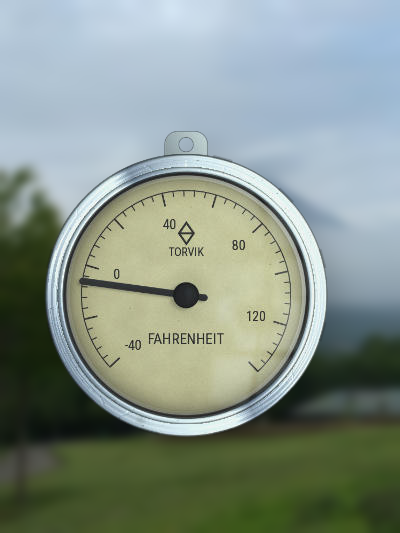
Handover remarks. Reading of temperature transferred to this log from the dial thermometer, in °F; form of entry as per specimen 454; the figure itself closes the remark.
-6
